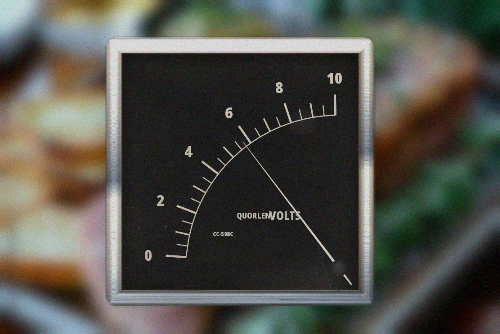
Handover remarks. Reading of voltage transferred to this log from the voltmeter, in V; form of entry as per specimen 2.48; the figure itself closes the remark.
5.75
